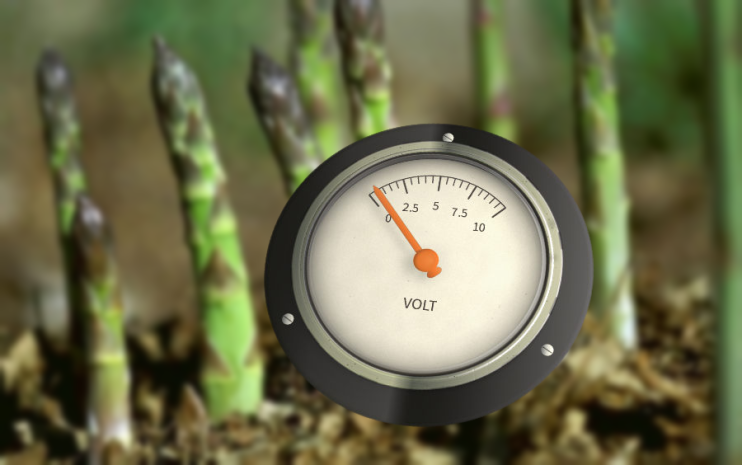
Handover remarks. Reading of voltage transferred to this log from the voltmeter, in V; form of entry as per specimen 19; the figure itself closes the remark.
0.5
